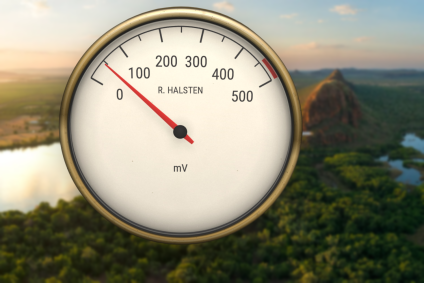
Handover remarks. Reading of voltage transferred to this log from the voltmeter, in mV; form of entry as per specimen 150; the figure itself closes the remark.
50
